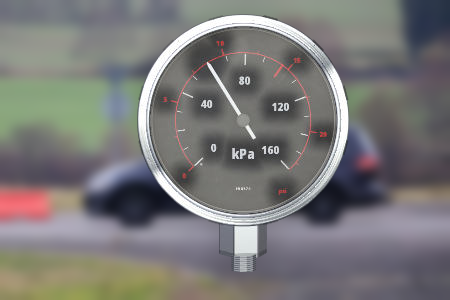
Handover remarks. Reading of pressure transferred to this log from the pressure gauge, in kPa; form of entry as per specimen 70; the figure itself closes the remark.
60
